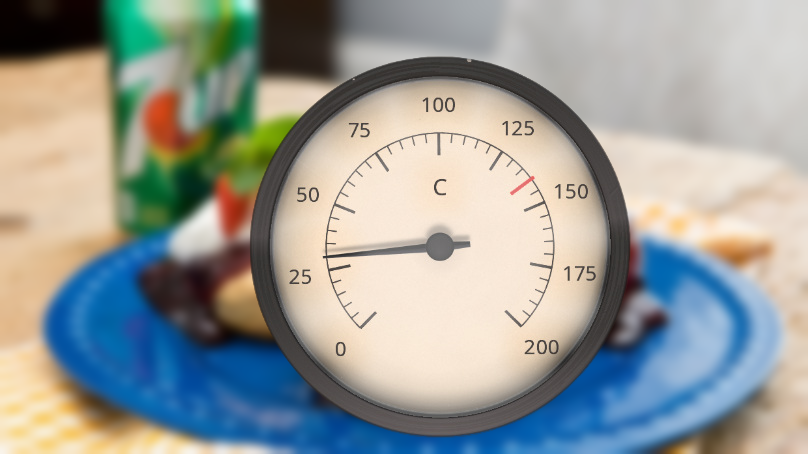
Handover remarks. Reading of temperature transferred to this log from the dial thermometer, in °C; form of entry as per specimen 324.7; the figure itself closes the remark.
30
